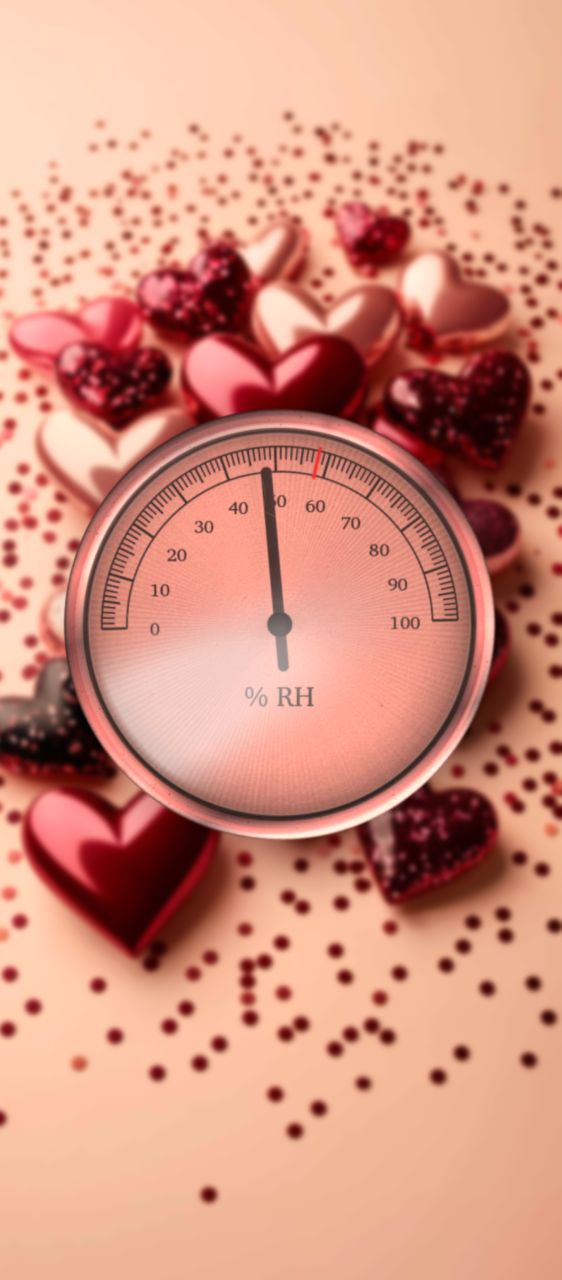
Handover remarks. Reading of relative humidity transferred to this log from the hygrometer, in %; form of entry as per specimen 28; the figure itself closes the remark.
48
